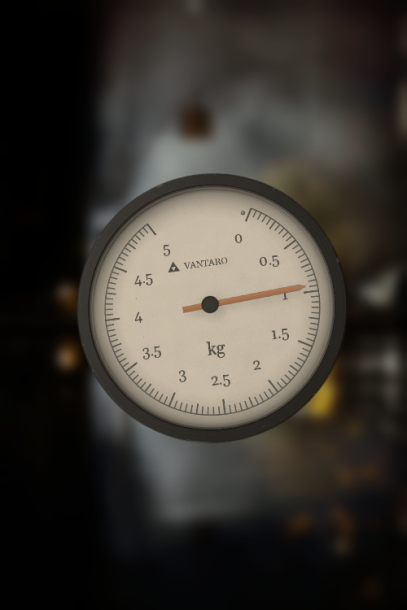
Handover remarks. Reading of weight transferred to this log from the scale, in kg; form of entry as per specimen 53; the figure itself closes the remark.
0.95
